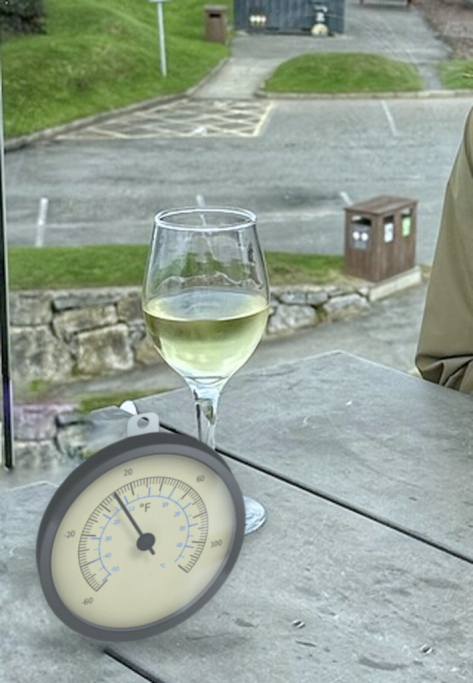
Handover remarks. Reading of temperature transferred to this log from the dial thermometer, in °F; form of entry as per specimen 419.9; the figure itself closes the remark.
10
